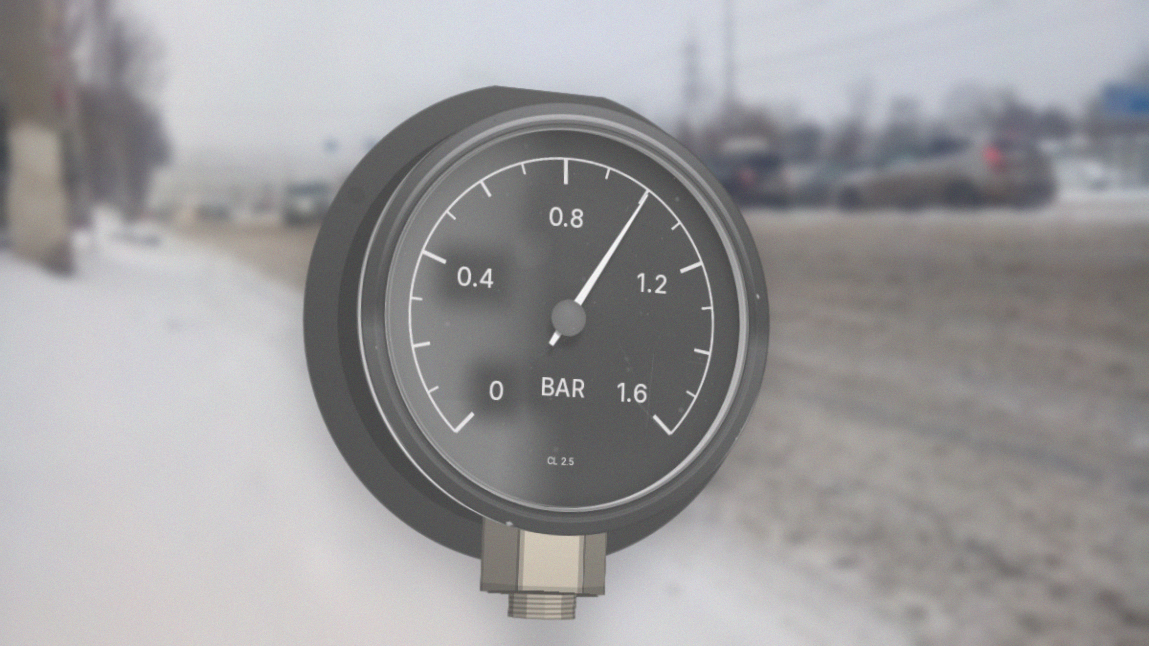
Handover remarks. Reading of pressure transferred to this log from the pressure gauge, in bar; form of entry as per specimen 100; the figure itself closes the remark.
1
